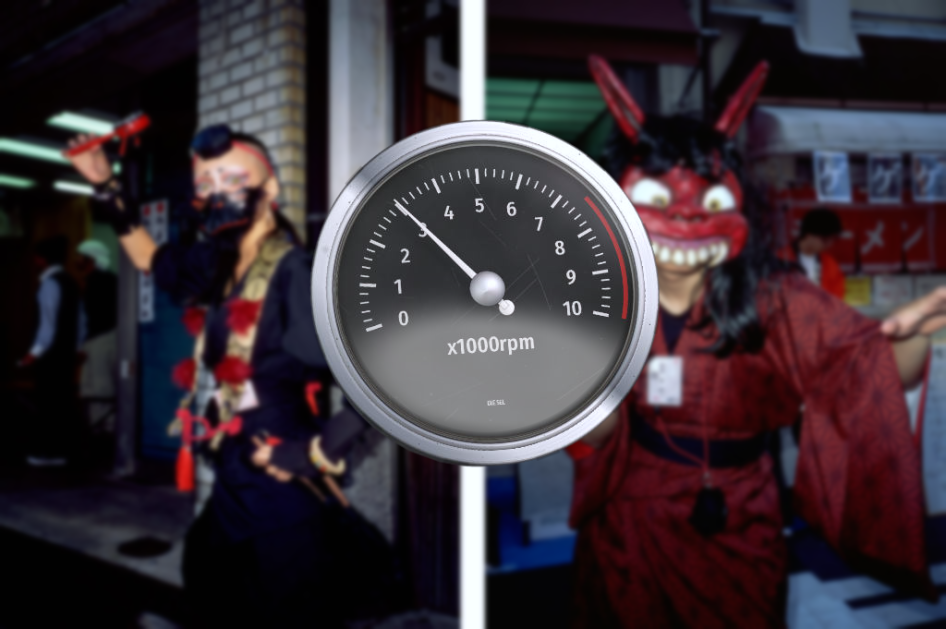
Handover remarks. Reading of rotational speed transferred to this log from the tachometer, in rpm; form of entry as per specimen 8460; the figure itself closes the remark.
3000
